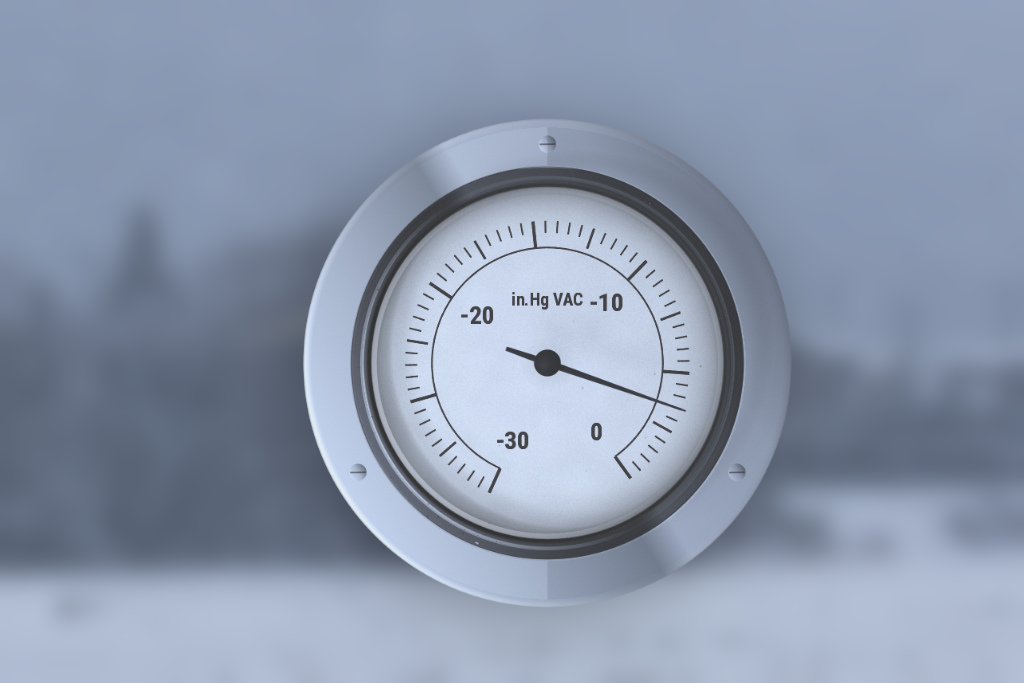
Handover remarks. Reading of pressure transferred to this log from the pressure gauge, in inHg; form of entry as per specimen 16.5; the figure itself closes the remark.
-3.5
